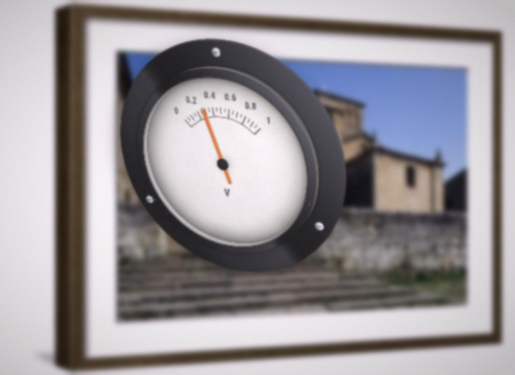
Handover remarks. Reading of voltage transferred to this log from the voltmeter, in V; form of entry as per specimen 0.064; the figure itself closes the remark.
0.3
